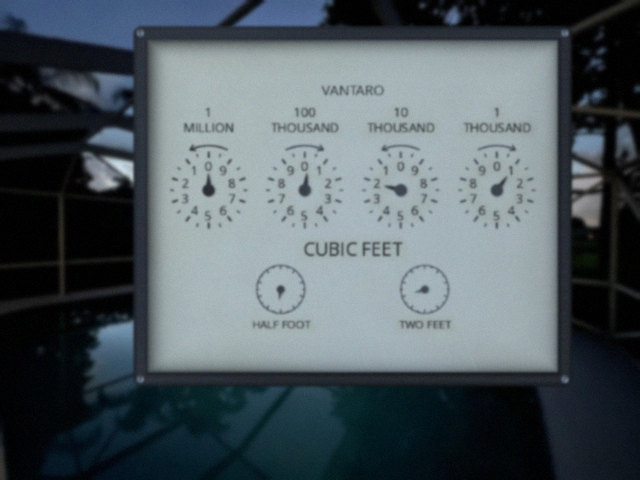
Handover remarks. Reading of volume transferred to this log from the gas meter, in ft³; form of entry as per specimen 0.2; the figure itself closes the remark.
2100
